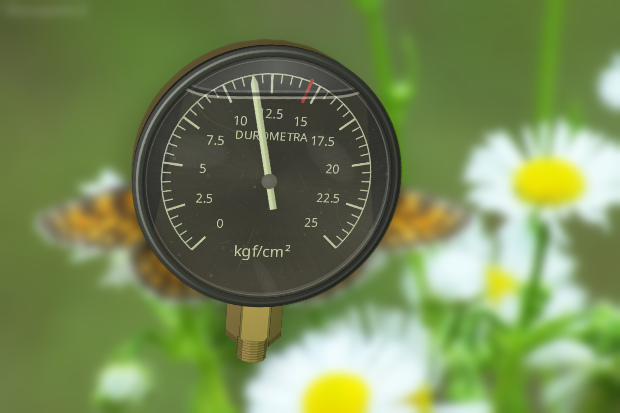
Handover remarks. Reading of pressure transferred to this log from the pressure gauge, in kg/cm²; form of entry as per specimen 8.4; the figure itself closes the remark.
11.5
